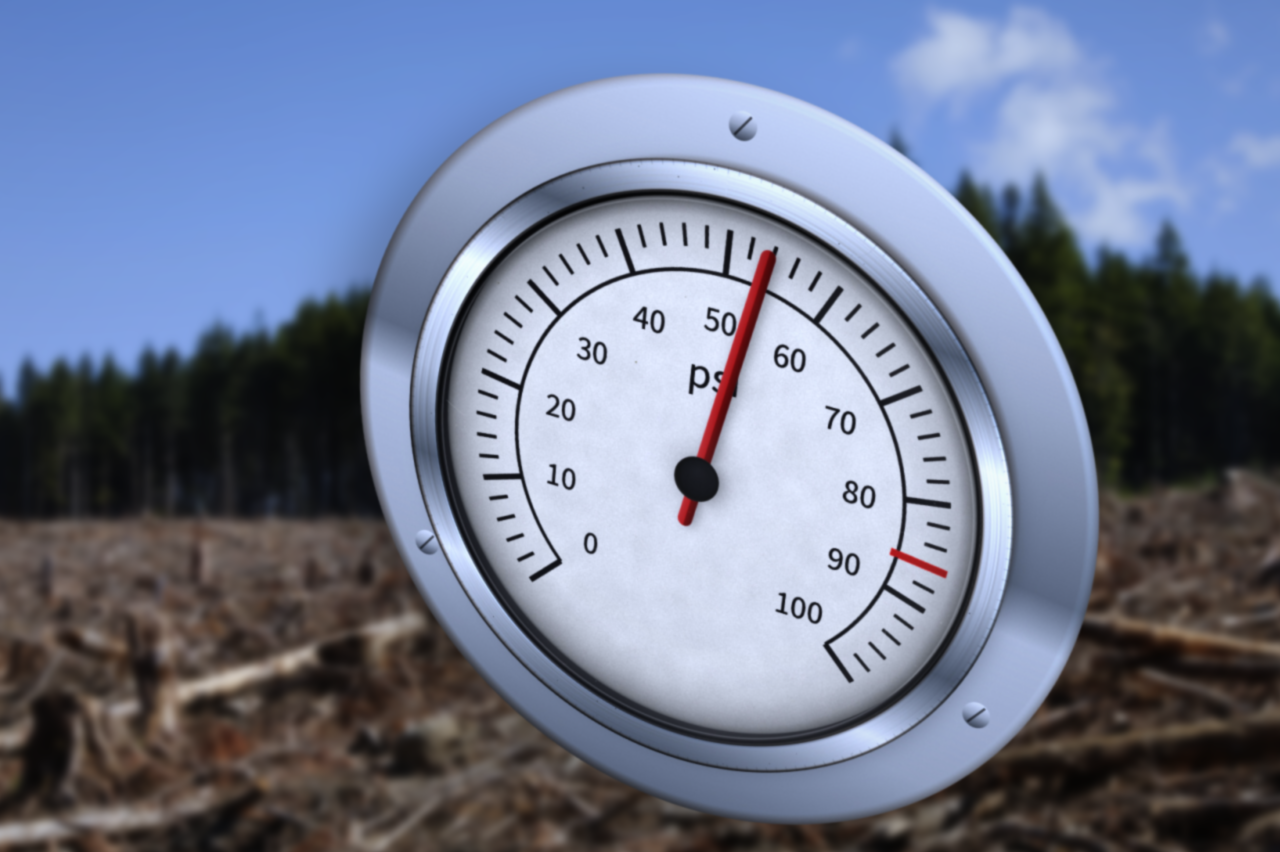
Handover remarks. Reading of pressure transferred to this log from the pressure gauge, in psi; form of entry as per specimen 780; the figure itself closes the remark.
54
